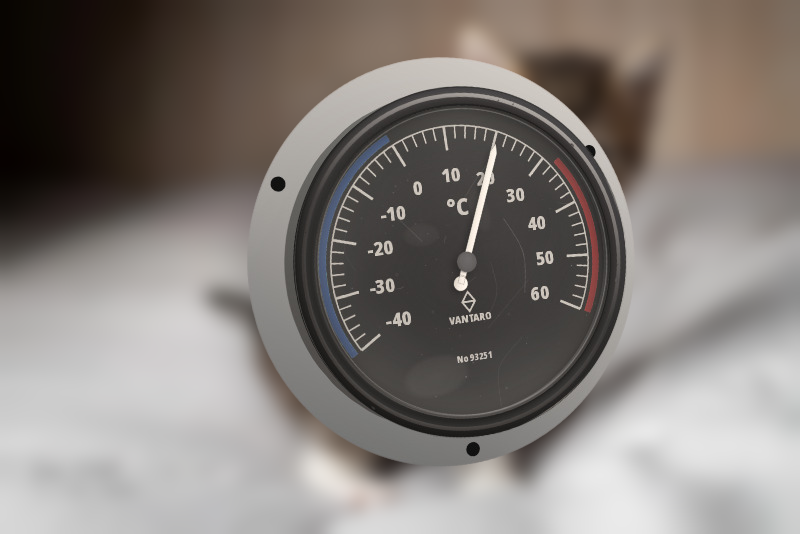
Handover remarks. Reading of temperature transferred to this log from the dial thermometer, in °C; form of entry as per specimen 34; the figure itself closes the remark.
20
